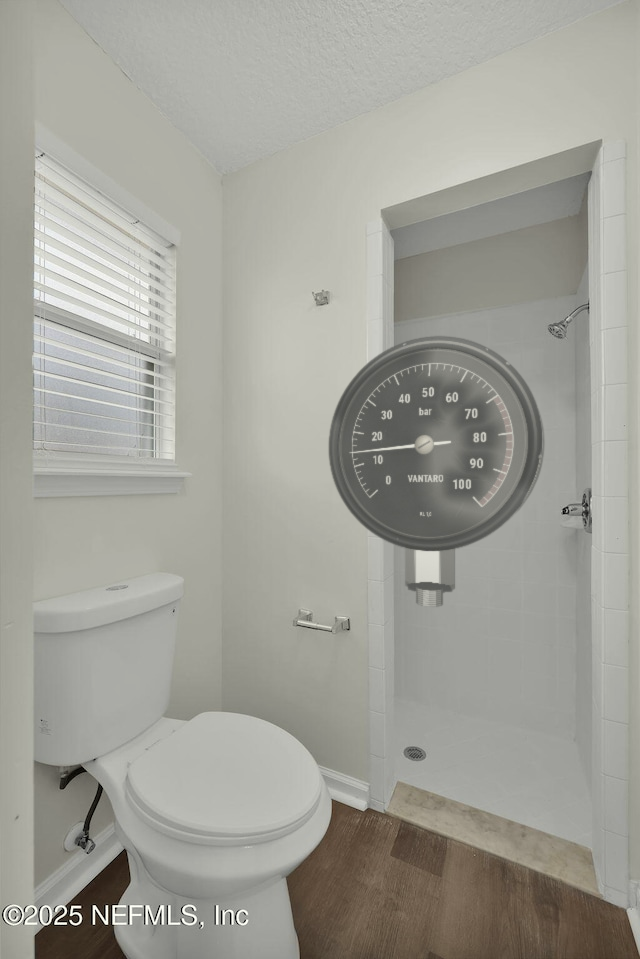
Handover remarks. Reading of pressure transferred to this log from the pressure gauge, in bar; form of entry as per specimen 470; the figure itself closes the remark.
14
